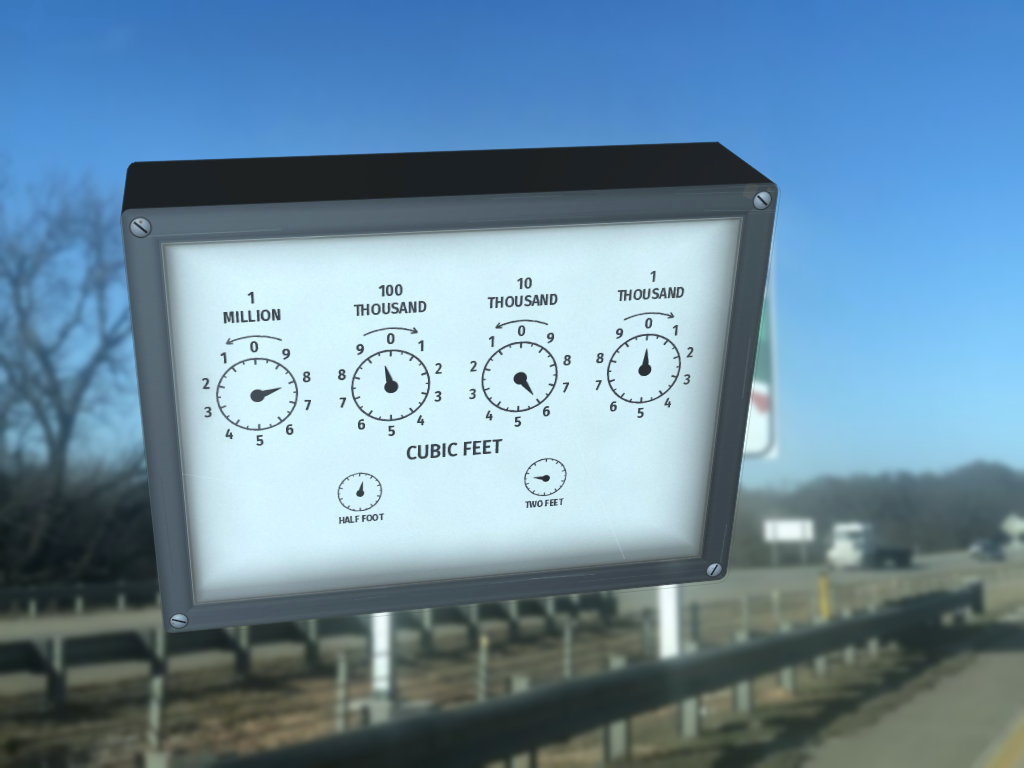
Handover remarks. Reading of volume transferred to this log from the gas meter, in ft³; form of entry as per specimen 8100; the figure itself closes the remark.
796000
